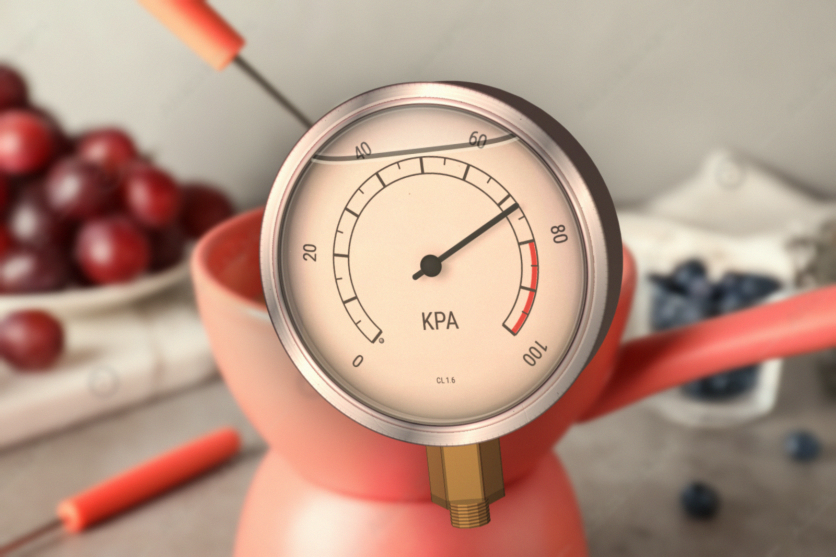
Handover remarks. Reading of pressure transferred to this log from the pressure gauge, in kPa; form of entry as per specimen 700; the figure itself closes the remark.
72.5
